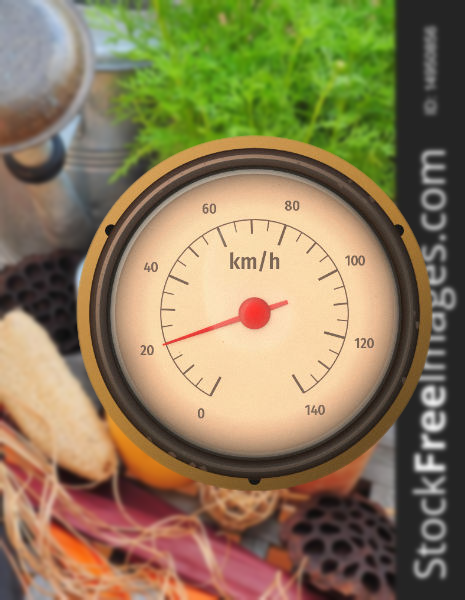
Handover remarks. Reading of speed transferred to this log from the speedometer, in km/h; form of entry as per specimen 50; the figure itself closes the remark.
20
